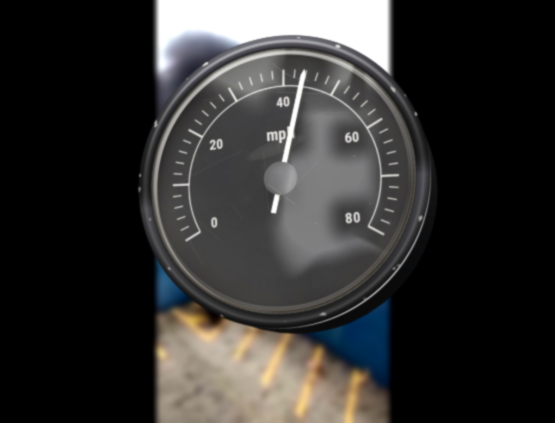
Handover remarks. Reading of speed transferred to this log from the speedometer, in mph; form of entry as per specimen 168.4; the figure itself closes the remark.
44
